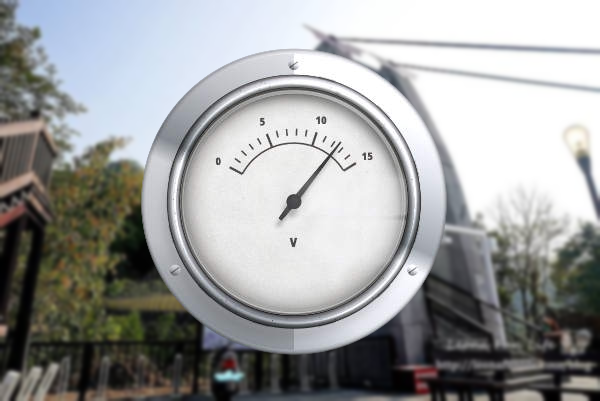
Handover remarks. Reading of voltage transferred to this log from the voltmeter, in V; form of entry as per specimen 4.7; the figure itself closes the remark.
12.5
